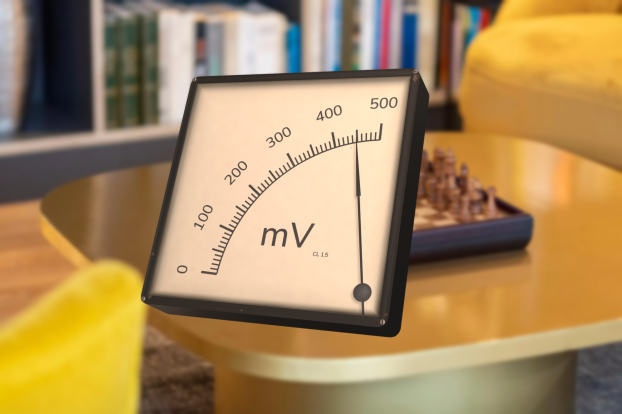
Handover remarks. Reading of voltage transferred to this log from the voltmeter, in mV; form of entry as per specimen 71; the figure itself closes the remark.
450
